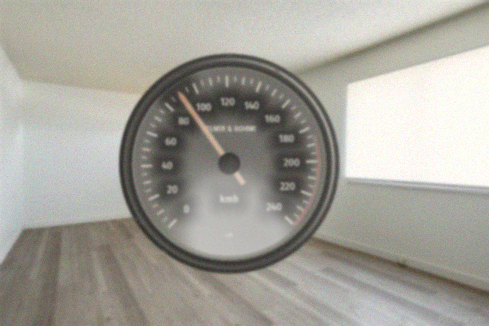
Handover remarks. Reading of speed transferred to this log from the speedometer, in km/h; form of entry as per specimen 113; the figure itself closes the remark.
90
